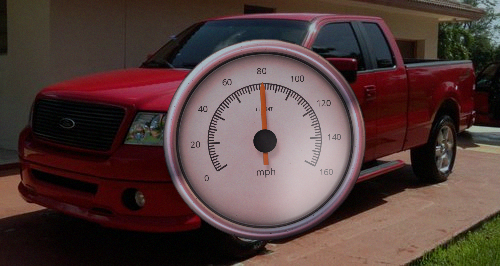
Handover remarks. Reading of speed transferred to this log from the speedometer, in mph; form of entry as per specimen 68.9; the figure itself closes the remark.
80
